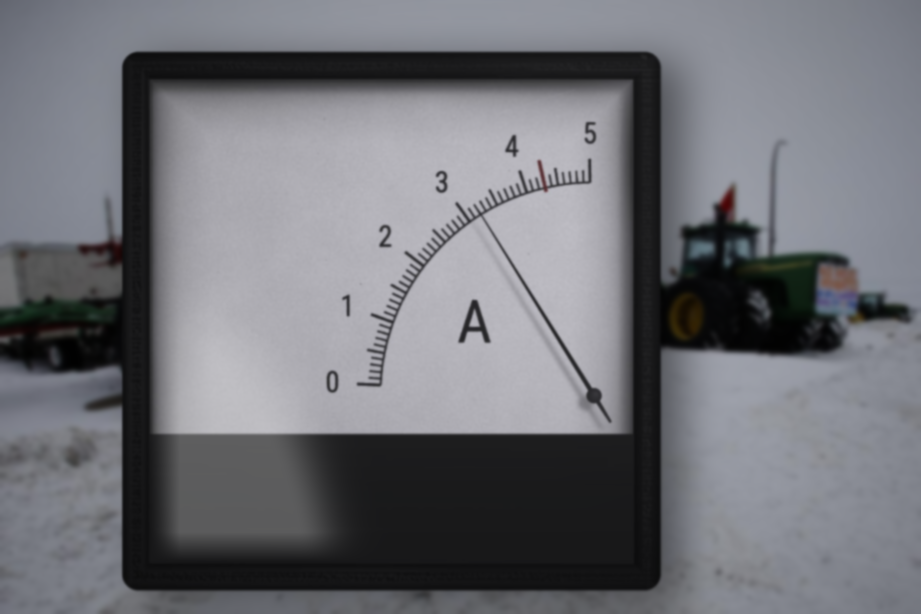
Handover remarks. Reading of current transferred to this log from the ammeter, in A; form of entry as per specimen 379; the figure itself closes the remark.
3.2
